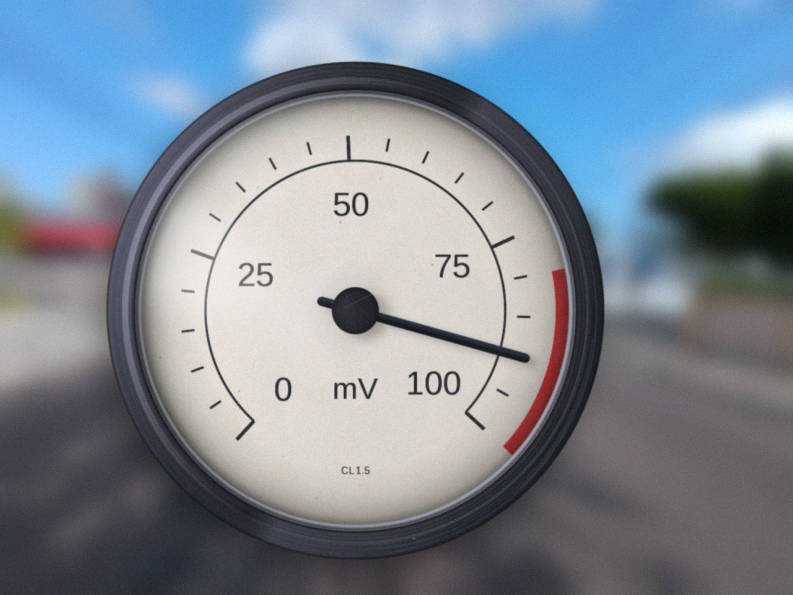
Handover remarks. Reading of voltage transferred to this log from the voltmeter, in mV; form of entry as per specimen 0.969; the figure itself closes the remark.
90
